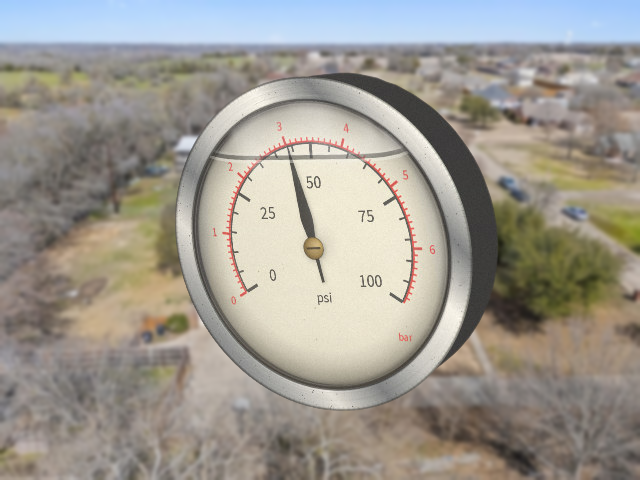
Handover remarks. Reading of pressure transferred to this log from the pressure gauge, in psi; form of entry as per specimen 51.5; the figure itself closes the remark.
45
